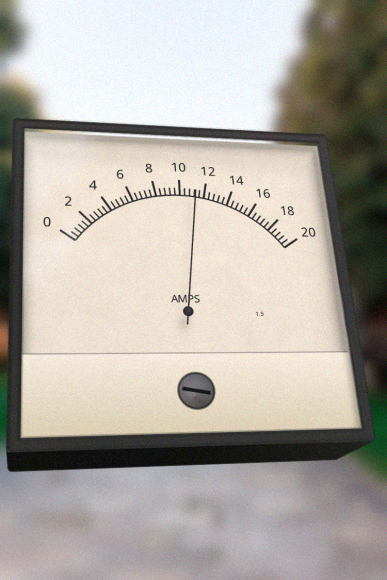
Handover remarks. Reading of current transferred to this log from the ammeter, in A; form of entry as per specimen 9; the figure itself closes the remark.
11.2
